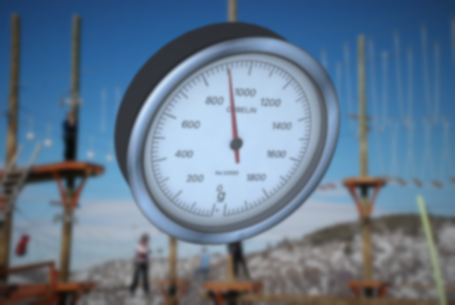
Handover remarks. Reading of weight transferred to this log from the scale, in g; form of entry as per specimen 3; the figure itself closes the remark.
900
